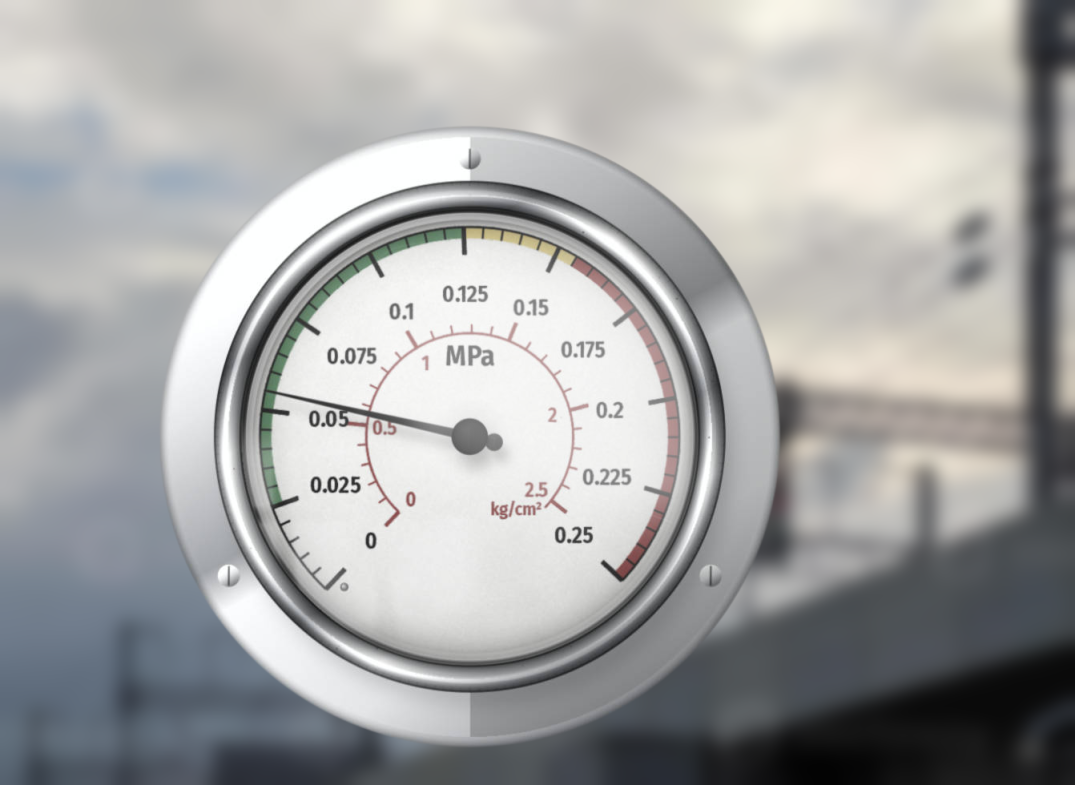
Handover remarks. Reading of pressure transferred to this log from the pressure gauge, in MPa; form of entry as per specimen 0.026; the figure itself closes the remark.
0.055
